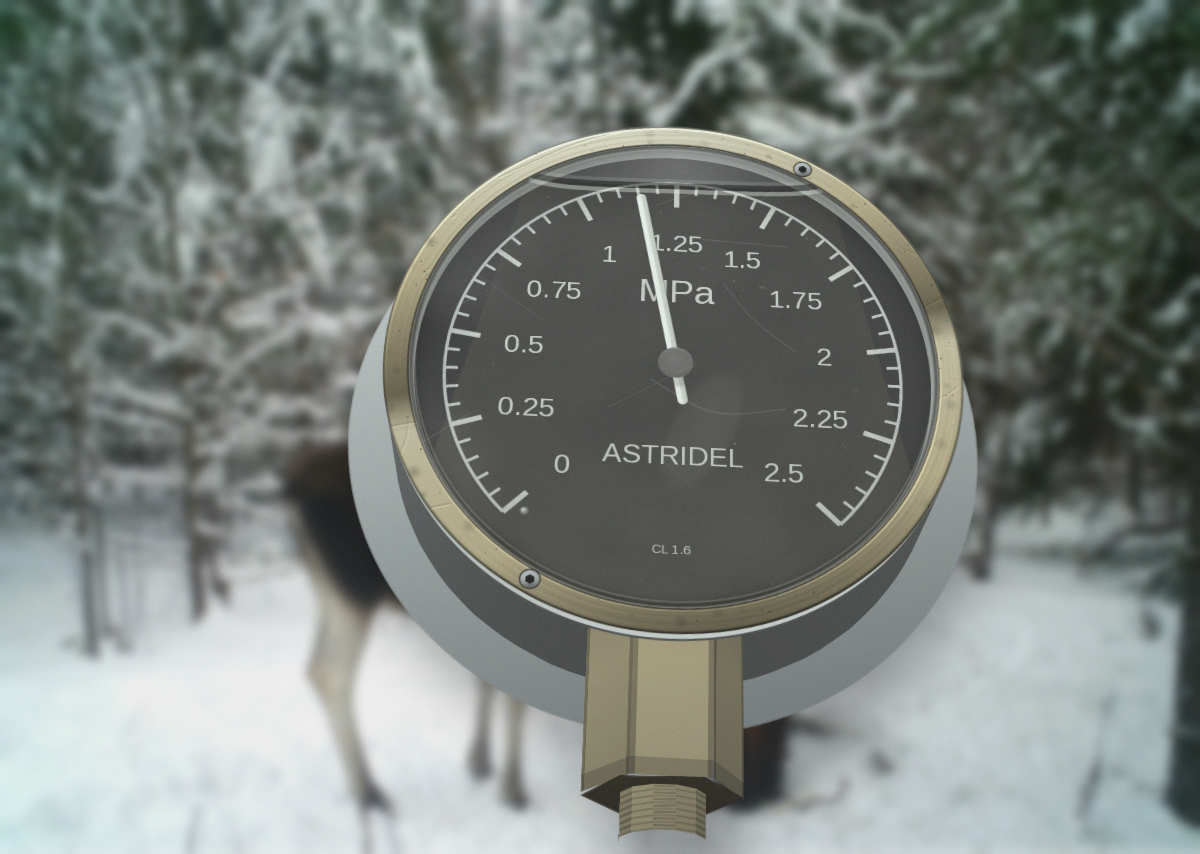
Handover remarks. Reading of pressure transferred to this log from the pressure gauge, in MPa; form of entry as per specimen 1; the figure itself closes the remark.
1.15
